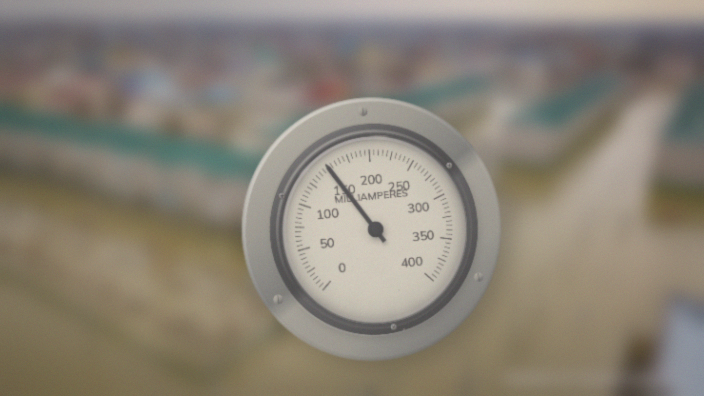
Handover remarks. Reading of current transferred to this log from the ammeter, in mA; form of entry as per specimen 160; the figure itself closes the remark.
150
